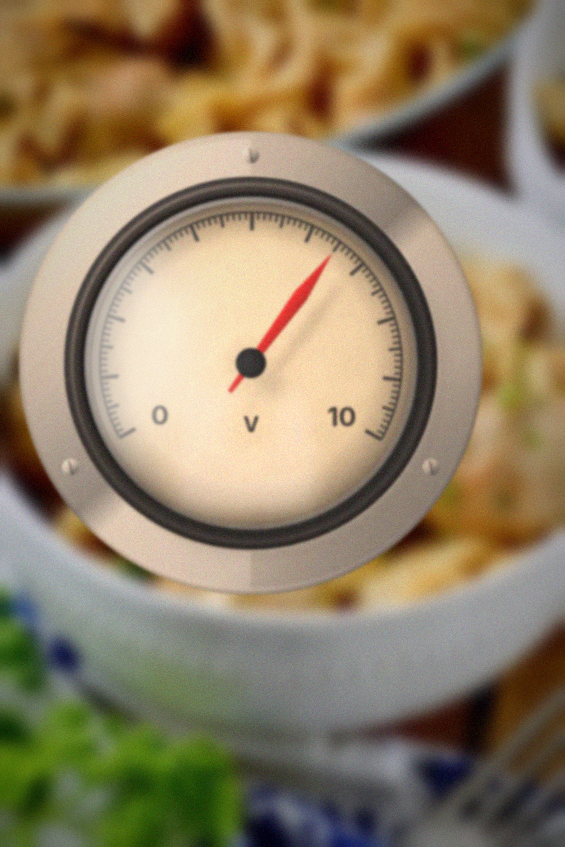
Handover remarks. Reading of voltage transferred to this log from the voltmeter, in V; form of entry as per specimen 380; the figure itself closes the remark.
6.5
